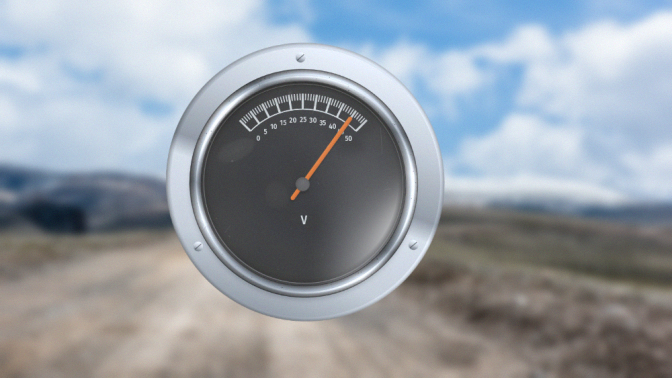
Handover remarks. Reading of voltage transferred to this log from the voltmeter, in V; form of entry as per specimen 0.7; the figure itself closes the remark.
45
